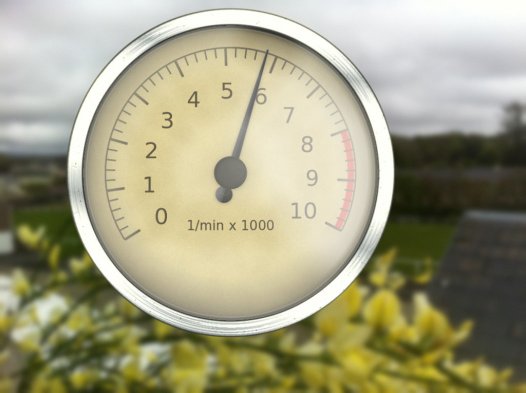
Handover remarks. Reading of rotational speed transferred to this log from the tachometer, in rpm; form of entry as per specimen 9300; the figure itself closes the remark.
5800
